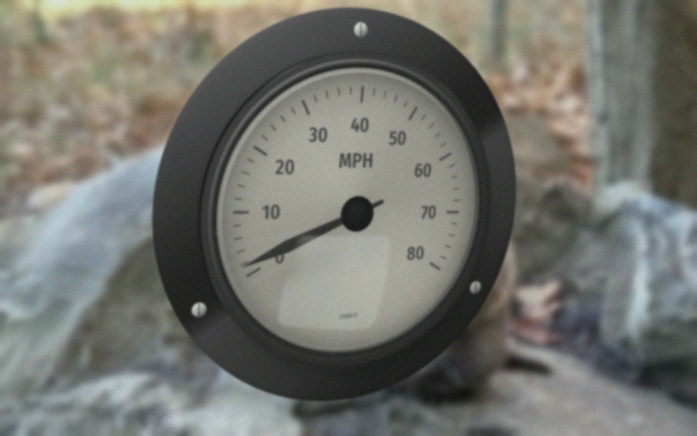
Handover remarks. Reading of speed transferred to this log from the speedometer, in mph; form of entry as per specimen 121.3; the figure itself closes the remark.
2
